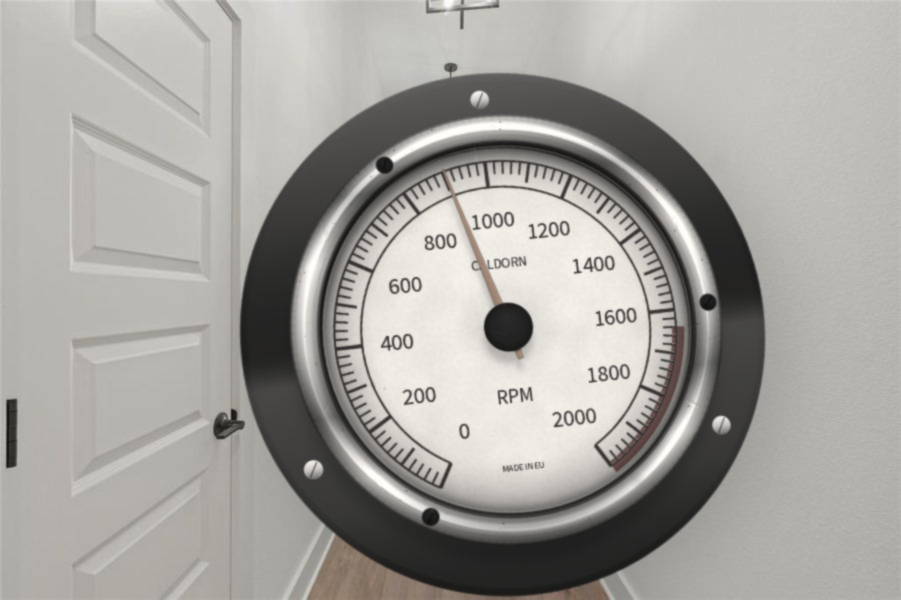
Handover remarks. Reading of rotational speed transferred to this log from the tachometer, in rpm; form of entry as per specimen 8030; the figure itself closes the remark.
900
